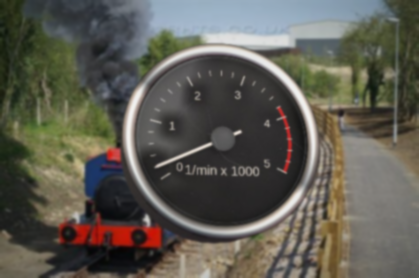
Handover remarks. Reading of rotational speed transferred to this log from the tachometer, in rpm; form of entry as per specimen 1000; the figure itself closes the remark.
200
